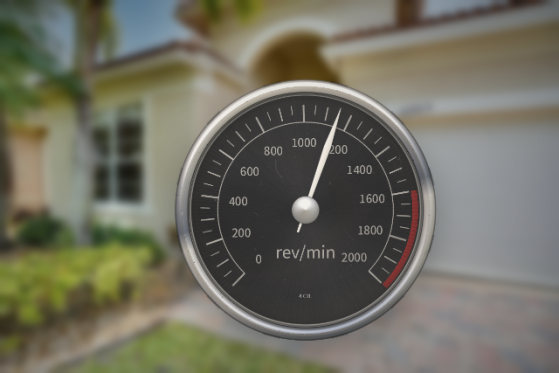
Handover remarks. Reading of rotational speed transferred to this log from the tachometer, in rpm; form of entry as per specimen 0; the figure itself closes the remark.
1150
